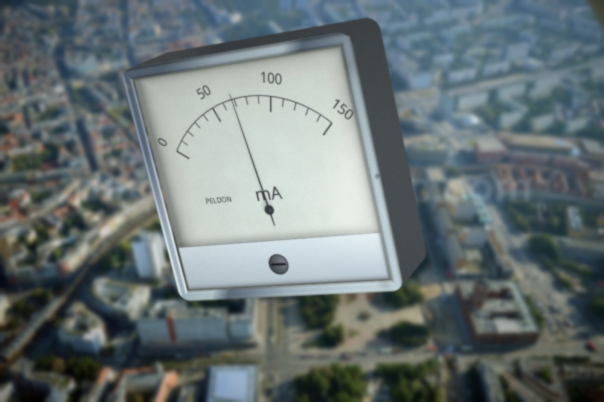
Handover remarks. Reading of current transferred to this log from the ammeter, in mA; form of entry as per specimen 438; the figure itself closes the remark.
70
